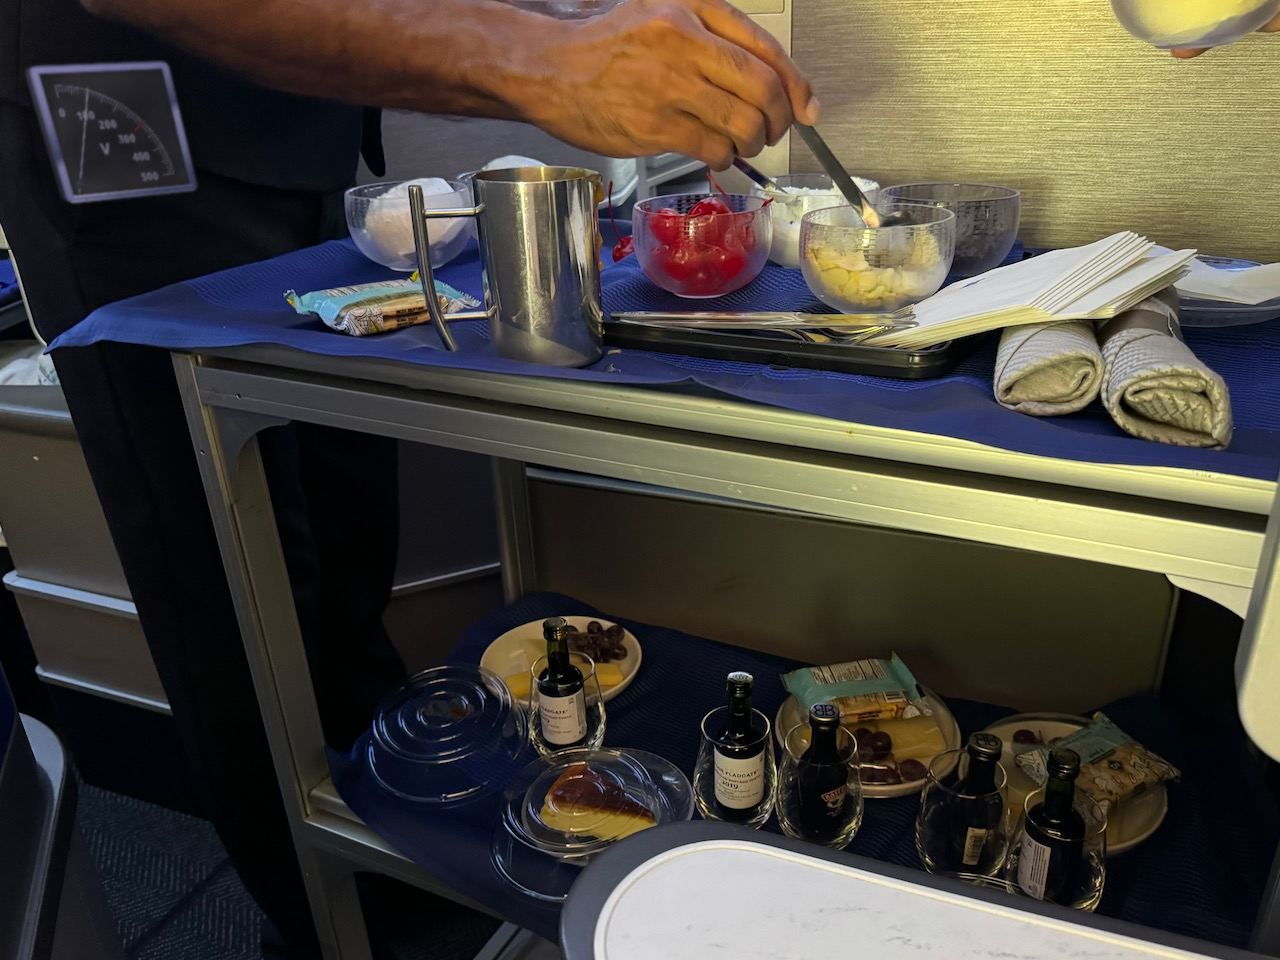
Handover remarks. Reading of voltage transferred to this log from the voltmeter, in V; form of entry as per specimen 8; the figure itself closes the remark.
100
